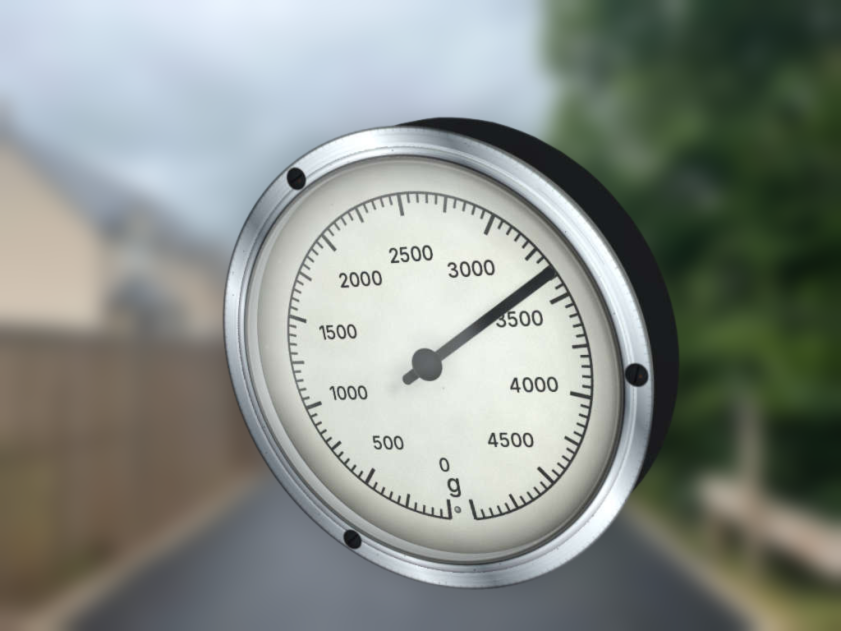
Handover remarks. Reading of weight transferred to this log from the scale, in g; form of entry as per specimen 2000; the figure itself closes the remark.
3375
